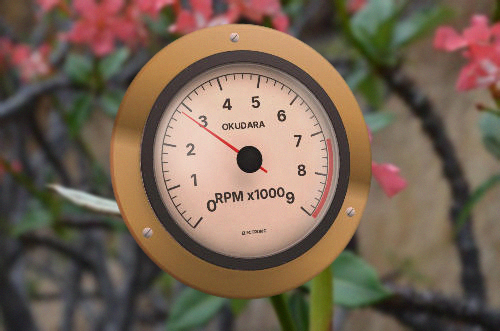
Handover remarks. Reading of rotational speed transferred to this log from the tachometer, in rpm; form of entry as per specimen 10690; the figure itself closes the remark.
2800
